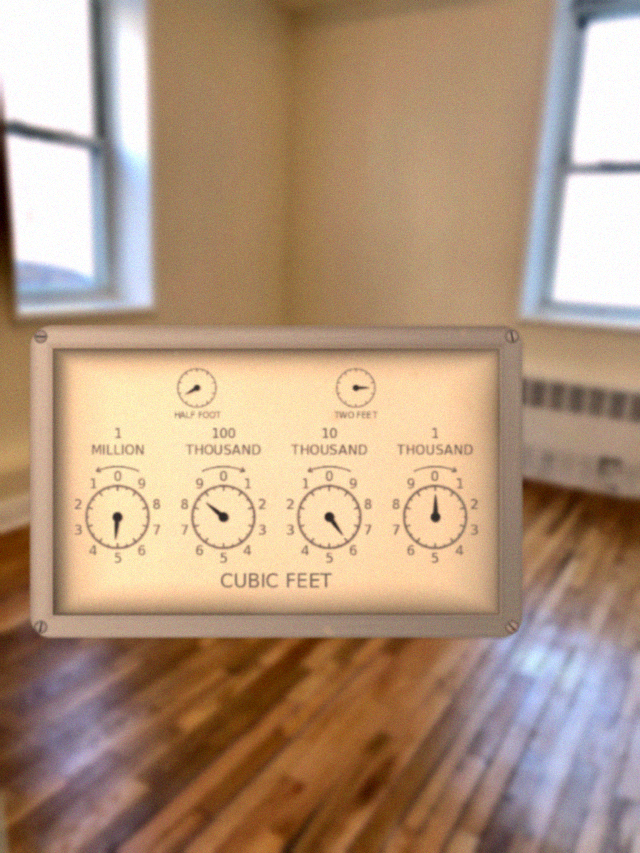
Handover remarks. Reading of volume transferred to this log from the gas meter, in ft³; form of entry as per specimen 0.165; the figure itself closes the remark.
486000
